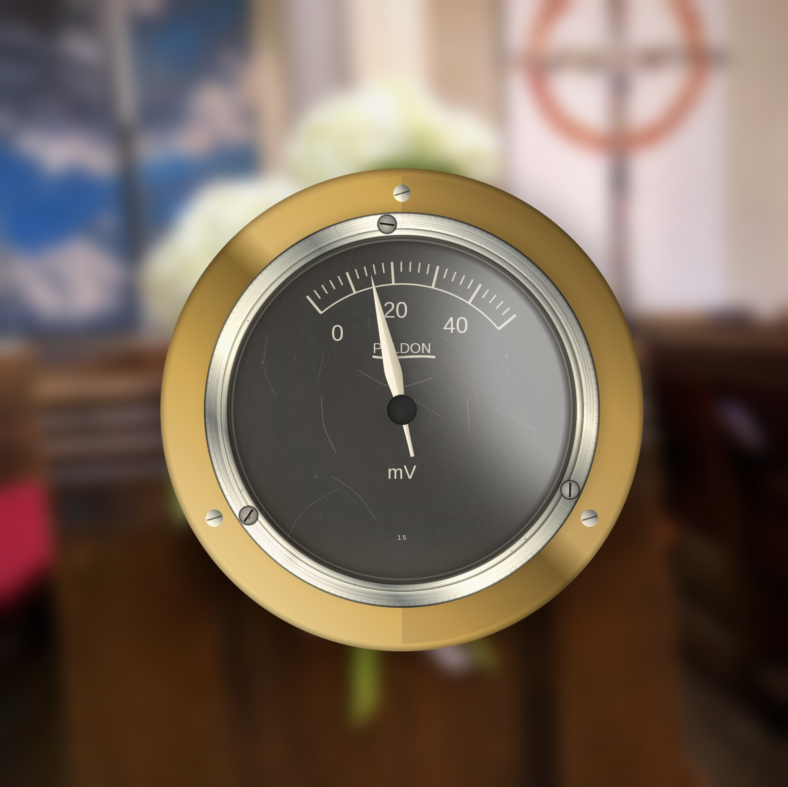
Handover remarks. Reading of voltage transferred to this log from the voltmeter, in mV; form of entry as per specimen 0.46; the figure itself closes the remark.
15
